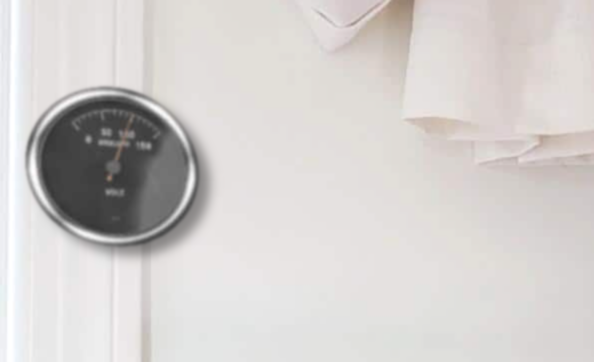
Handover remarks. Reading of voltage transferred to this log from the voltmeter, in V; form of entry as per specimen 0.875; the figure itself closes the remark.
100
